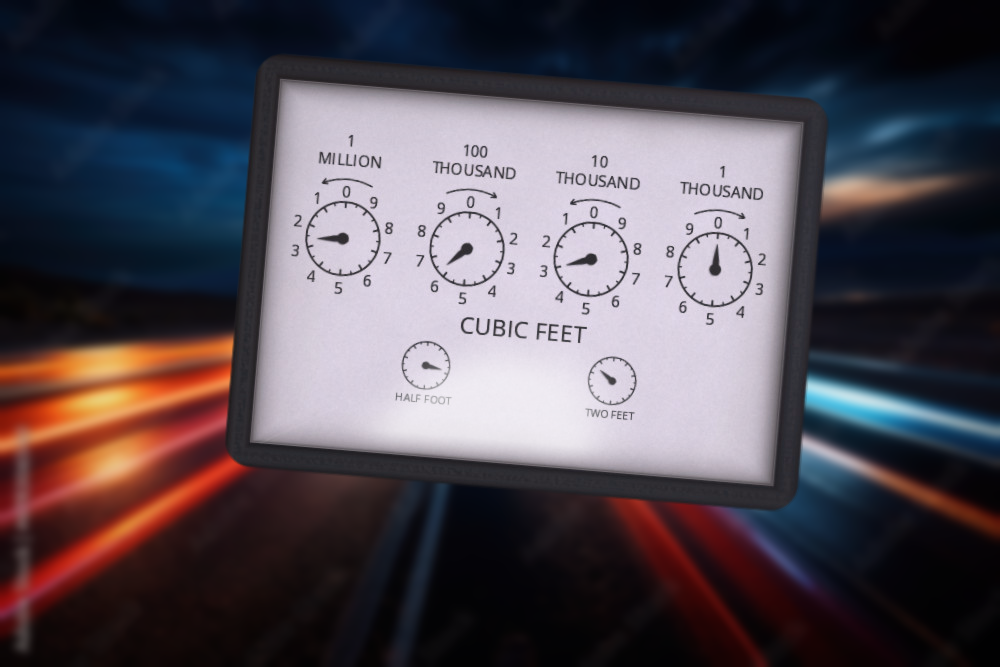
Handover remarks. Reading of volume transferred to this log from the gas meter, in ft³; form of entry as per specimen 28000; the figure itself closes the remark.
263000
